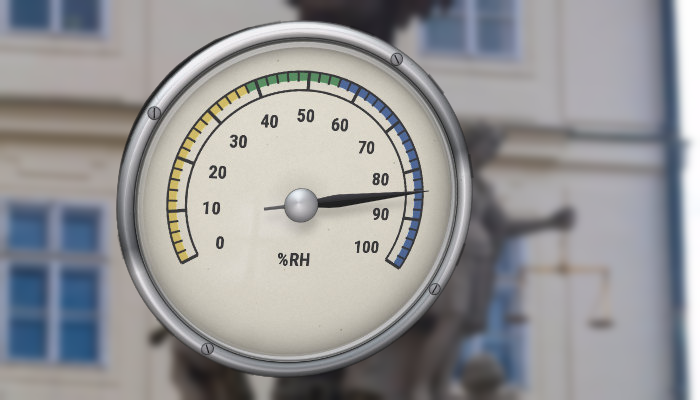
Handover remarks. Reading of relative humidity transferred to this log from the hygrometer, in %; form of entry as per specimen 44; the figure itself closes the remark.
84
